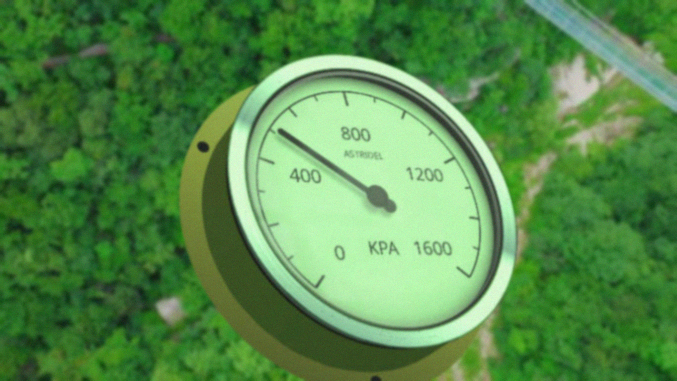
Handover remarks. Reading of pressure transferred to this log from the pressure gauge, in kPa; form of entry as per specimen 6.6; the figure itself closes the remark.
500
